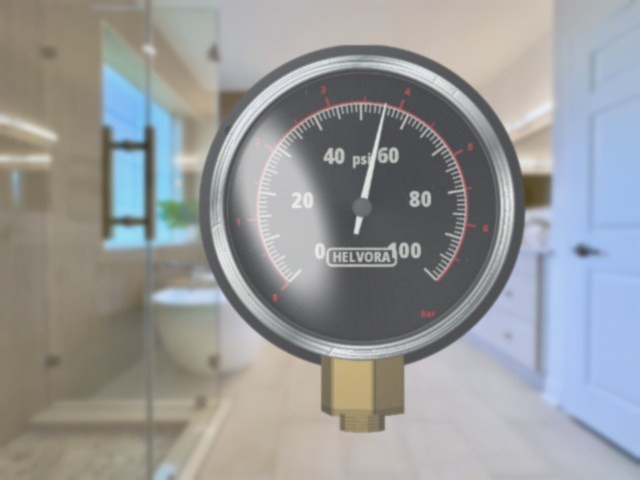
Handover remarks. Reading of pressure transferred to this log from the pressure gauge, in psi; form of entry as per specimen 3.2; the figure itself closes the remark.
55
